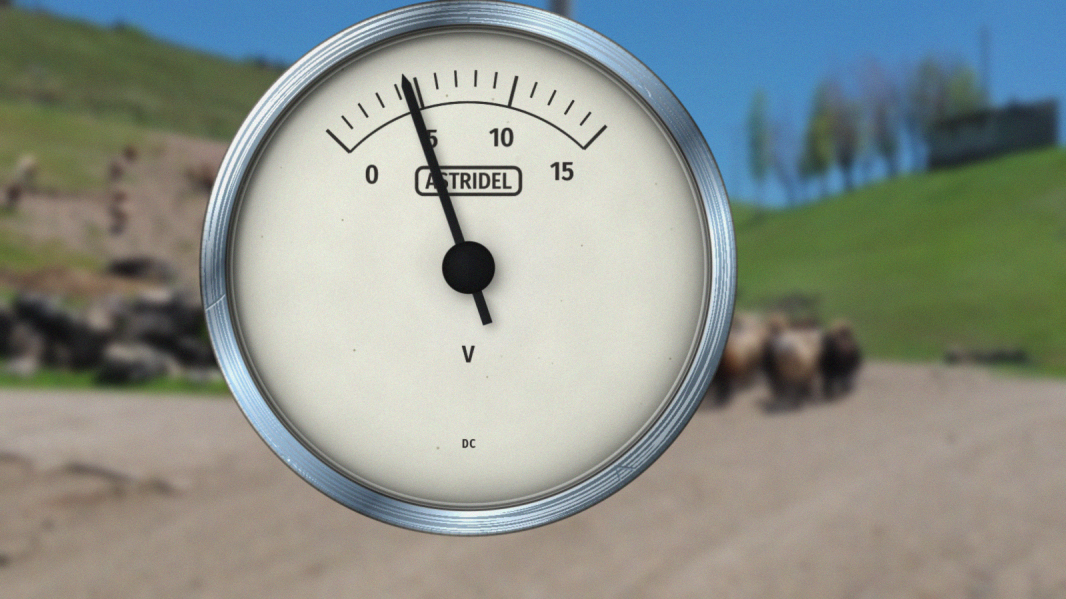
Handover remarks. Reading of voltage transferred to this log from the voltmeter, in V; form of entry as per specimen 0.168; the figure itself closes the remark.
4.5
